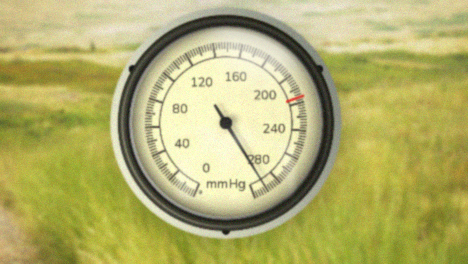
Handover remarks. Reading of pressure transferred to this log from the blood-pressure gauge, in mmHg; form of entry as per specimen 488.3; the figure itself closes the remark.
290
